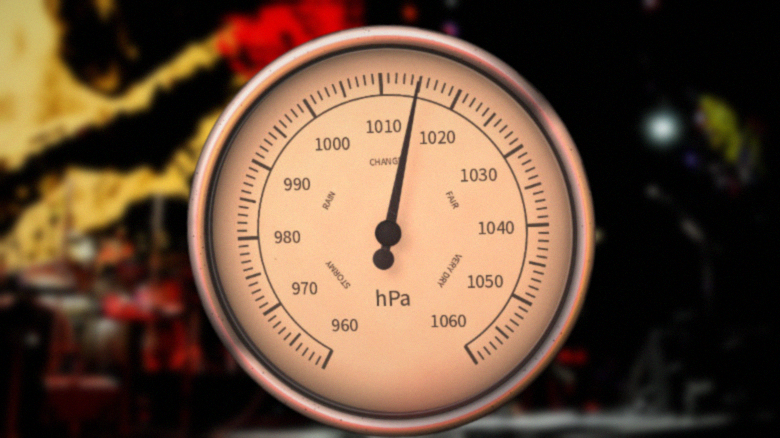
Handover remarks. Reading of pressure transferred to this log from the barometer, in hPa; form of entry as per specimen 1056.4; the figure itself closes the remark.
1015
